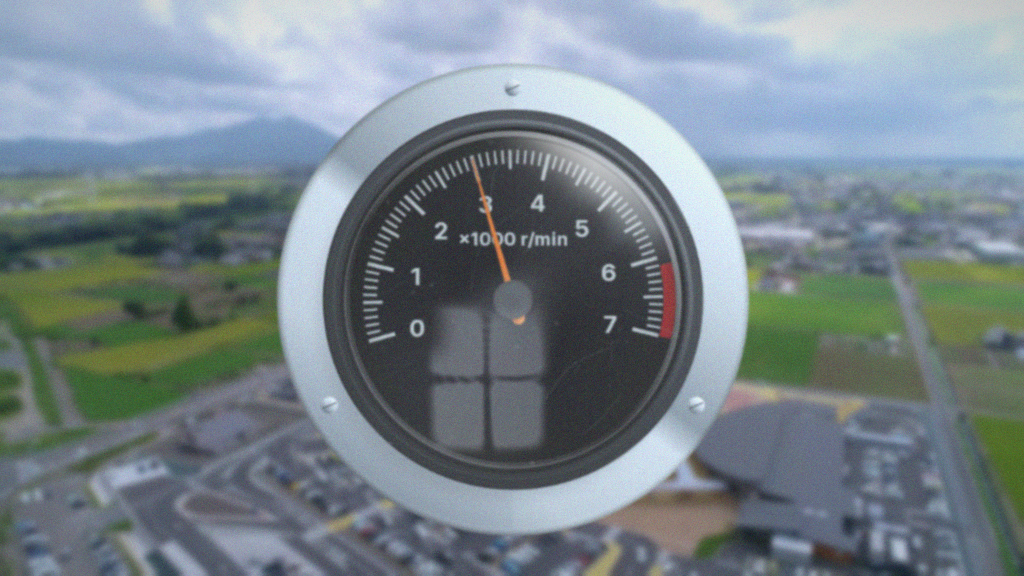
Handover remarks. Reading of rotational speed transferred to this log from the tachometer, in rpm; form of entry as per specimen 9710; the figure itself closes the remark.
3000
